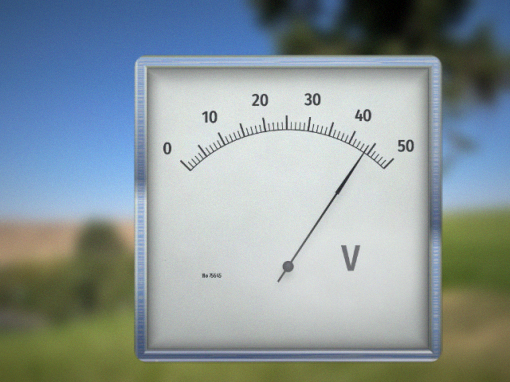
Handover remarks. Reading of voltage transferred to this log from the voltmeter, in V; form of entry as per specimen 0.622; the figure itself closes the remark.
44
